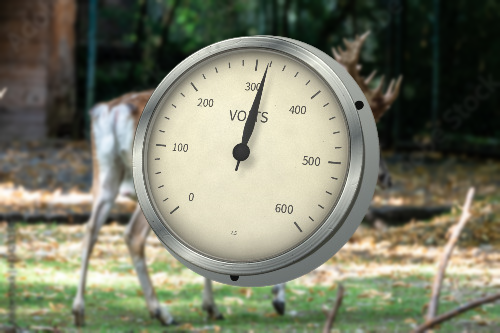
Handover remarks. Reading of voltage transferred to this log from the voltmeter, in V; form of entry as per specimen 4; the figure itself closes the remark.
320
